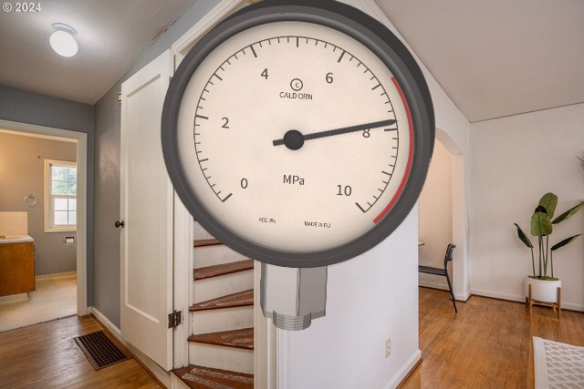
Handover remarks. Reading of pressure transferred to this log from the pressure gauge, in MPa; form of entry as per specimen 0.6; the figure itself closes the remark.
7.8
